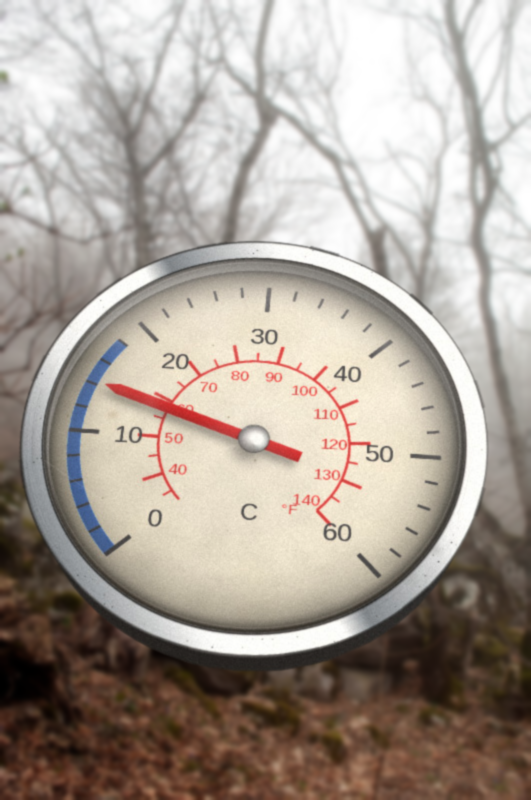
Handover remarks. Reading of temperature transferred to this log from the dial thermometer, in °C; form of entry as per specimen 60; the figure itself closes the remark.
14
